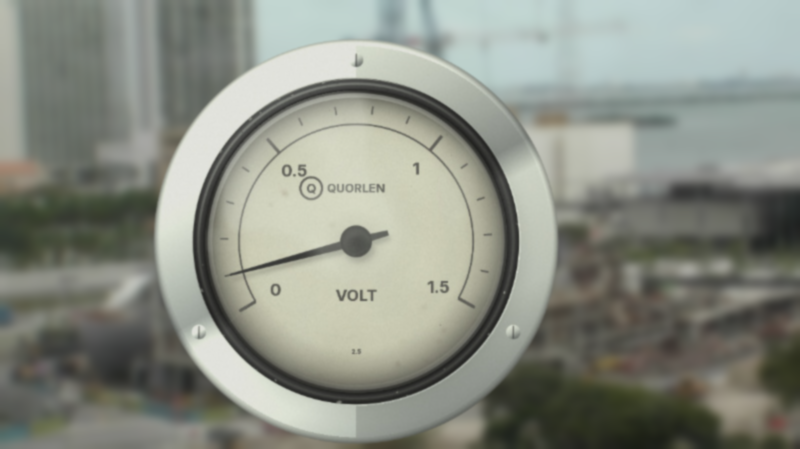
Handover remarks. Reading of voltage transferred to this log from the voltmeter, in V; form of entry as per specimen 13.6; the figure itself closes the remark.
0.1
